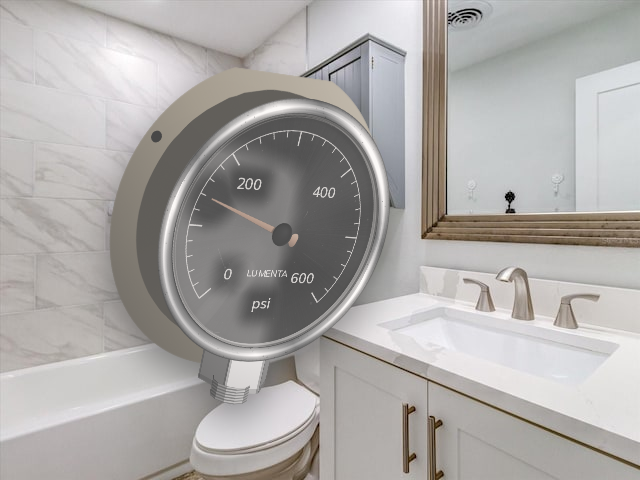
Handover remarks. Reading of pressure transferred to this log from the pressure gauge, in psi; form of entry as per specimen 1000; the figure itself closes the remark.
140
